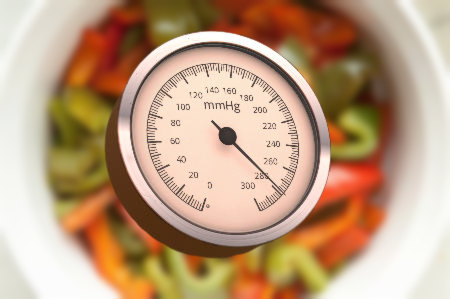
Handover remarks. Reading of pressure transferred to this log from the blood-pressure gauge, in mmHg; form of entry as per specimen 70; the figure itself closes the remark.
280
